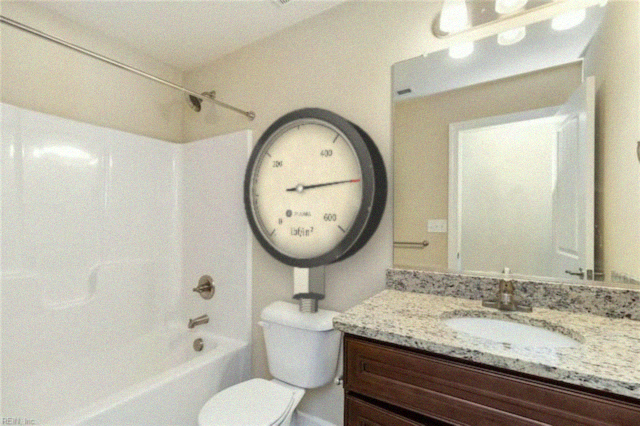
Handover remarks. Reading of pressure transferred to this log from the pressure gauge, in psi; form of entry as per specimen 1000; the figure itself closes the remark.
500
